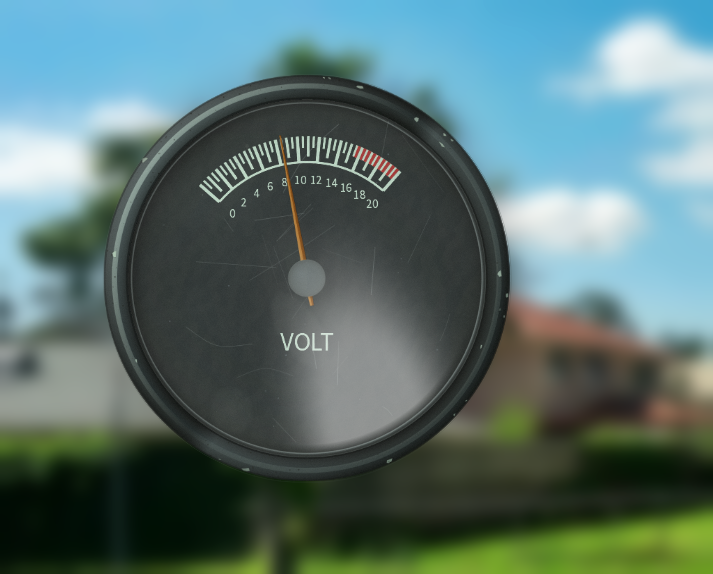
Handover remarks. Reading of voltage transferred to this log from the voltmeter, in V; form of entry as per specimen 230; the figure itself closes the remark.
8.5
